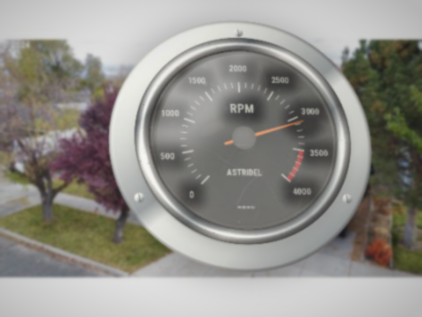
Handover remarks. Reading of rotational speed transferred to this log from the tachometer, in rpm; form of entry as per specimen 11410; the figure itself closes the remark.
3100
